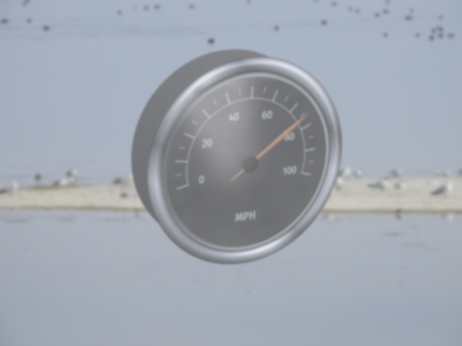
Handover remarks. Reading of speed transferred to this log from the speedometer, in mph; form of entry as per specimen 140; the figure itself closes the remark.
75
